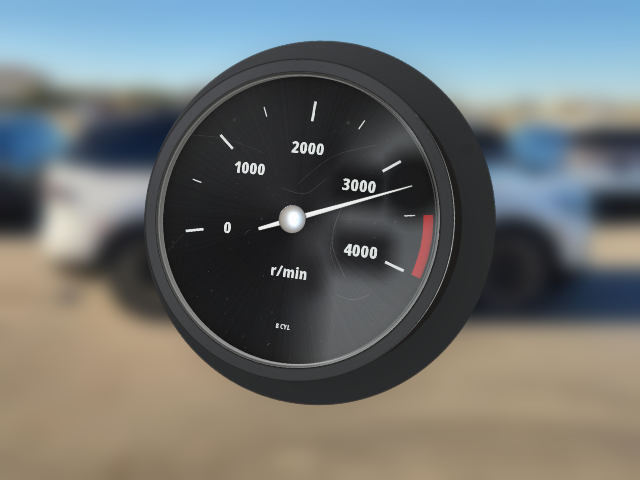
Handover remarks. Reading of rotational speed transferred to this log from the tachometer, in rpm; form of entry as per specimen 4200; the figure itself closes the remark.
3250
